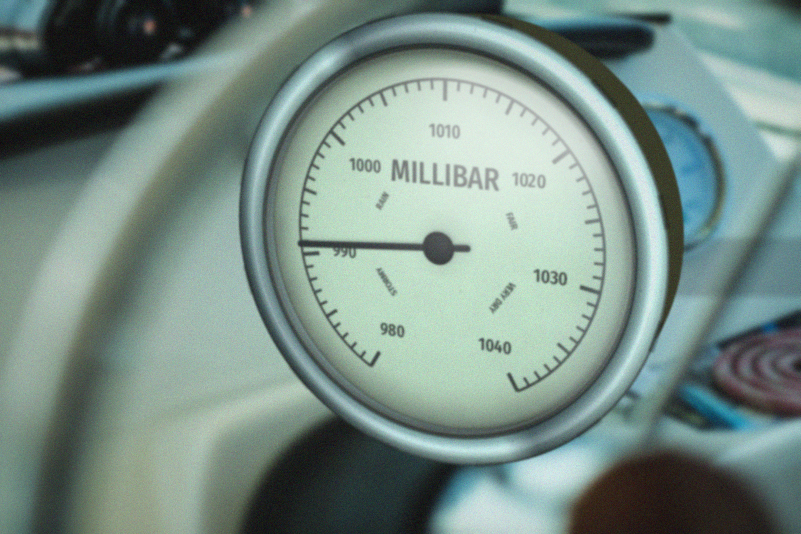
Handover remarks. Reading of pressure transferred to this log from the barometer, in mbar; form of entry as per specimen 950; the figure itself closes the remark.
991
